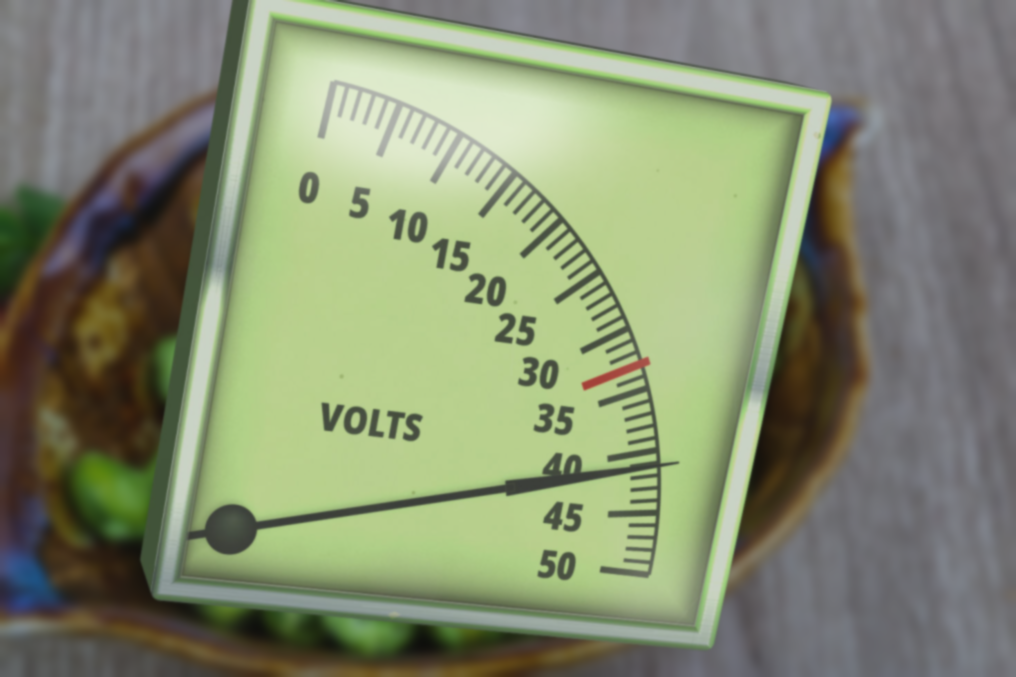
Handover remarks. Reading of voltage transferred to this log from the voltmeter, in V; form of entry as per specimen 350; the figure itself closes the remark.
41
